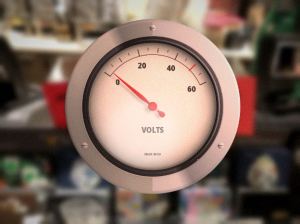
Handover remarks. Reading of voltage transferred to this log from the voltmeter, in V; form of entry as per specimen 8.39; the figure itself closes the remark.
2.5
